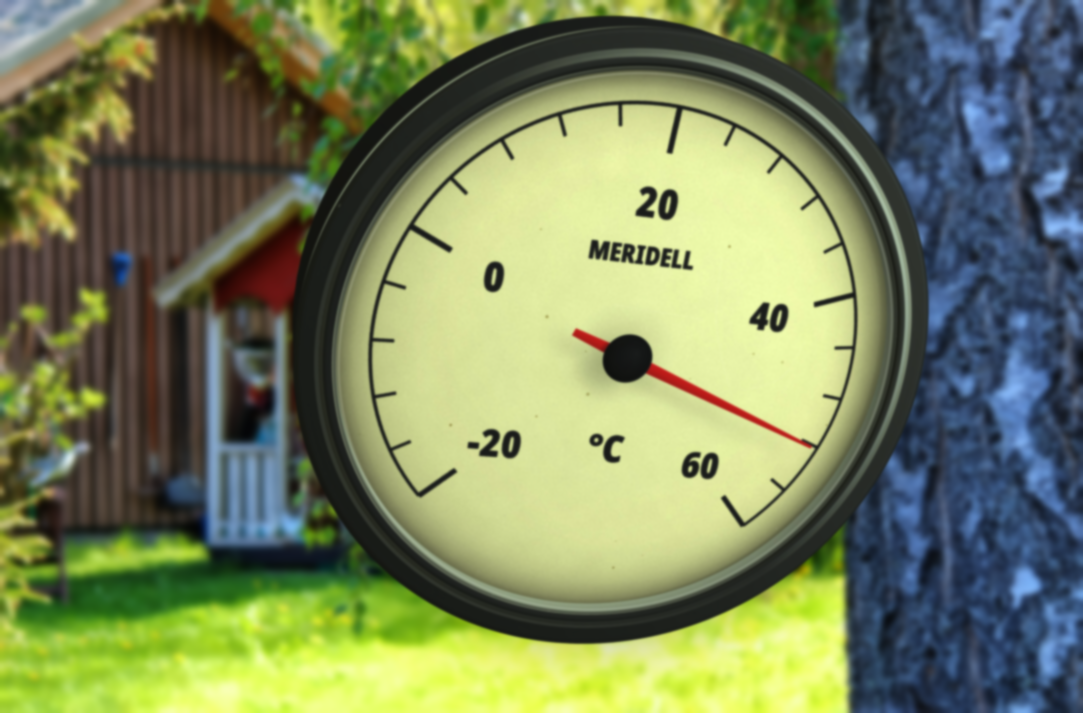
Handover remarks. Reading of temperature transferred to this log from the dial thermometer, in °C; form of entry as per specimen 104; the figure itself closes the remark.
52
